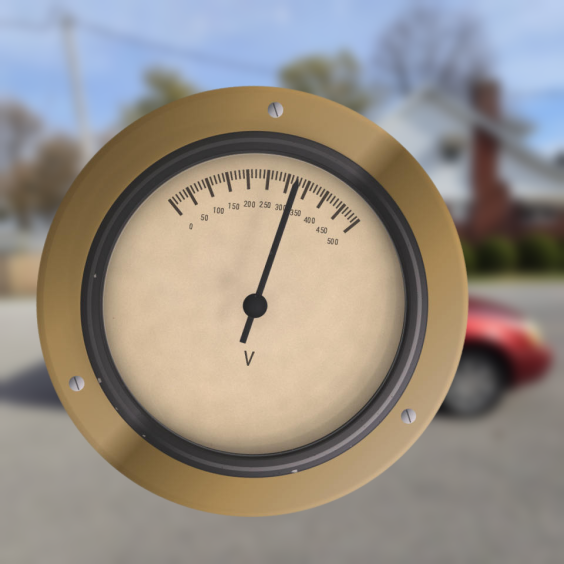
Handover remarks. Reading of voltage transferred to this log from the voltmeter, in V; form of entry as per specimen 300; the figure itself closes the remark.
320
